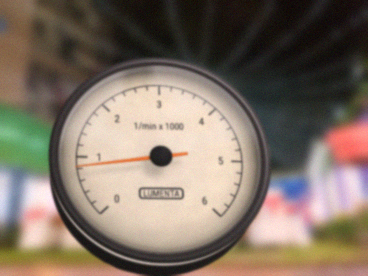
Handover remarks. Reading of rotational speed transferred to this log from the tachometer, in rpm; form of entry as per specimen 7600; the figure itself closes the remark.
800
